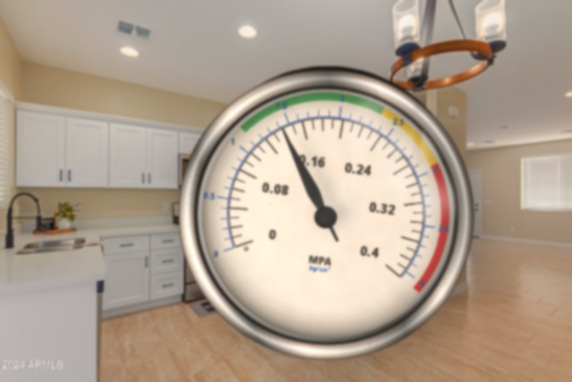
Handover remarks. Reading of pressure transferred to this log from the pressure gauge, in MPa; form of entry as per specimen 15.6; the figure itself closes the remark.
0.14
